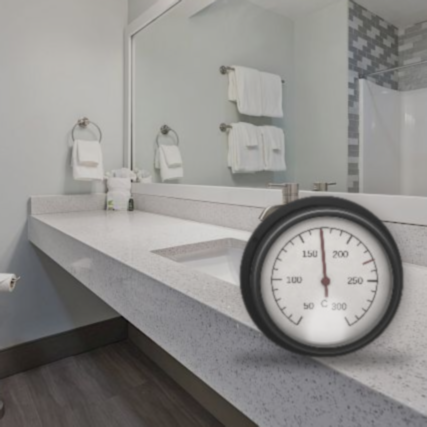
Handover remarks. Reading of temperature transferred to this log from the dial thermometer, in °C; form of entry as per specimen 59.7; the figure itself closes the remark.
170
